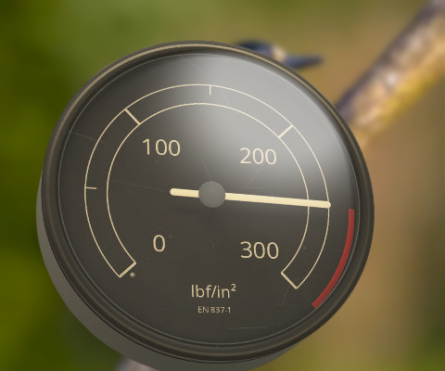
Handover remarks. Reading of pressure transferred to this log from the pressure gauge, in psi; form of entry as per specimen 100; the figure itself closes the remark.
250
